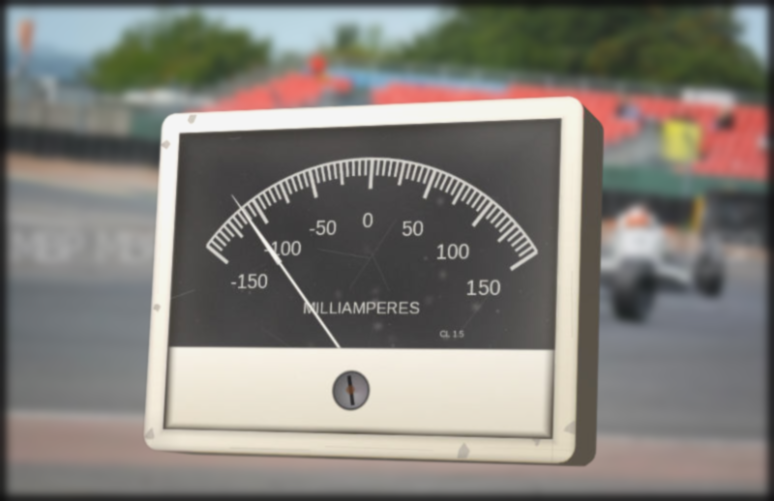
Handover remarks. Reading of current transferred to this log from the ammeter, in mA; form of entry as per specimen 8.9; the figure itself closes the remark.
-110
